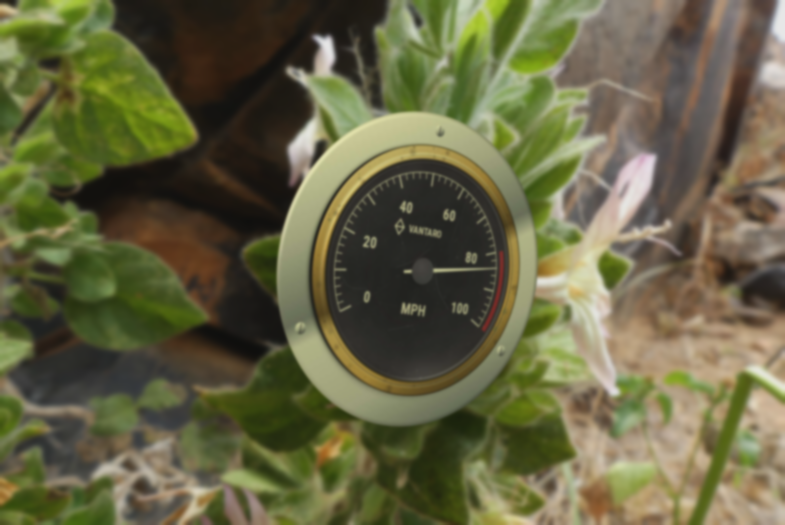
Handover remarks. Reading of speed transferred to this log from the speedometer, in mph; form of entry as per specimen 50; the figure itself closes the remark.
84
